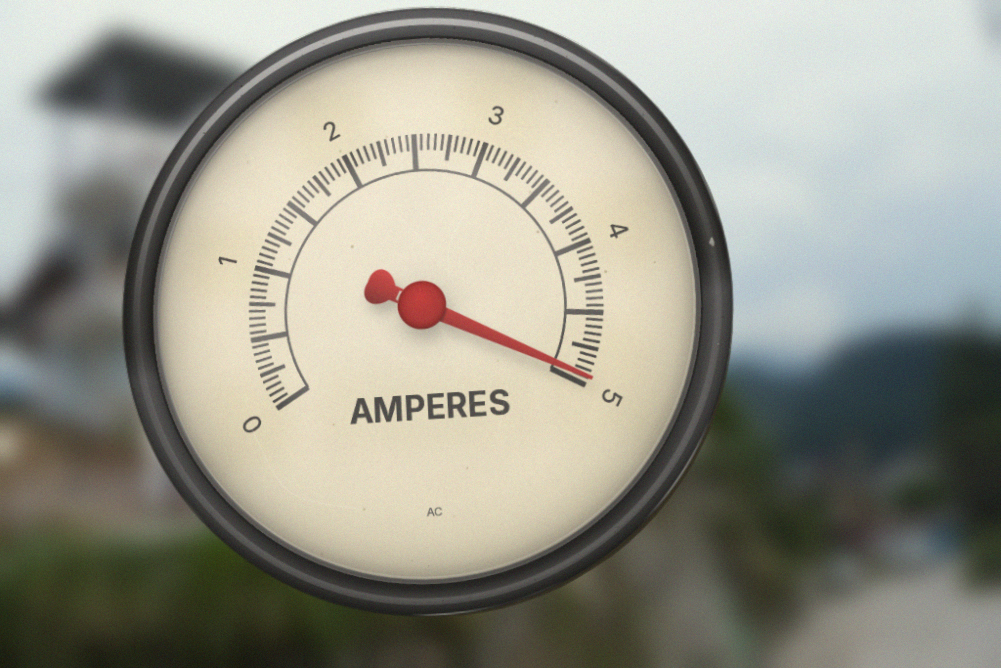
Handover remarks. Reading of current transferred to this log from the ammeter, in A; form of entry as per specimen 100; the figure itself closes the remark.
4.95
